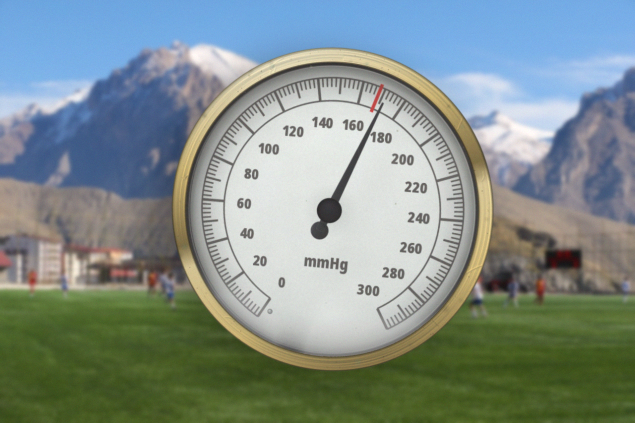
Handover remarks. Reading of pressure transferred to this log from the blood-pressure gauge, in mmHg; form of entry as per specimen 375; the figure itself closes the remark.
172
